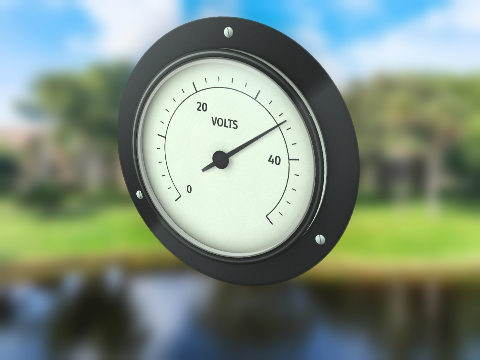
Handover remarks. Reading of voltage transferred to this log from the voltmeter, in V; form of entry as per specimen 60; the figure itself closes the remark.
35
